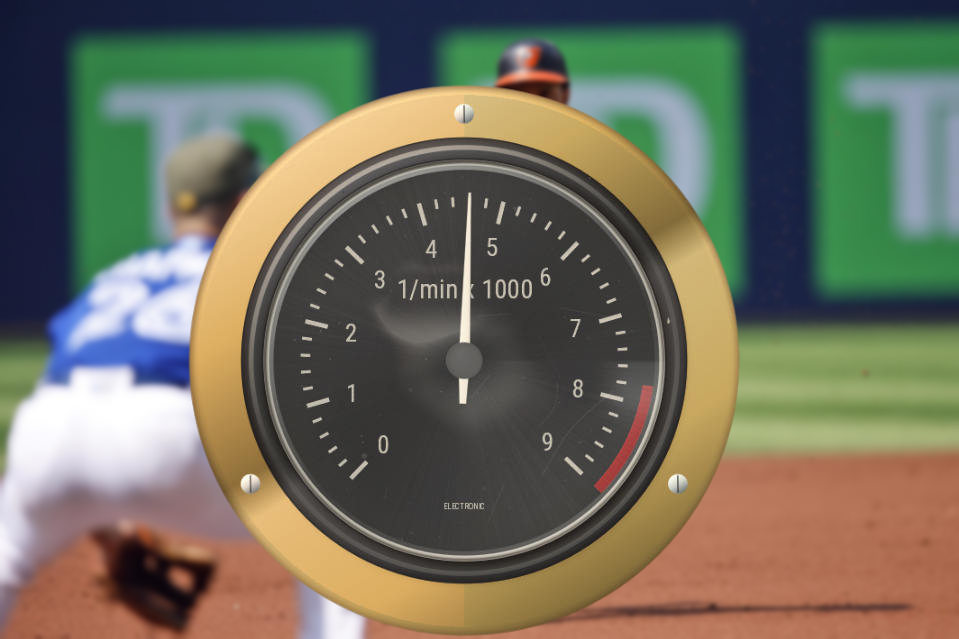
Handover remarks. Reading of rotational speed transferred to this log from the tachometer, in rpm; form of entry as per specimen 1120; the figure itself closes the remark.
4600
